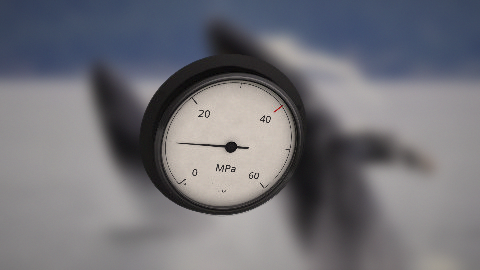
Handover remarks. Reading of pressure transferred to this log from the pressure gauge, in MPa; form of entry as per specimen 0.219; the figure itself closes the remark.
10
